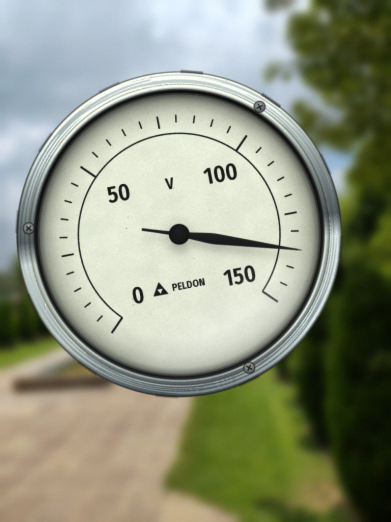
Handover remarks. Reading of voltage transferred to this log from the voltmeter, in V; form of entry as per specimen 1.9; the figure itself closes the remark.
135
